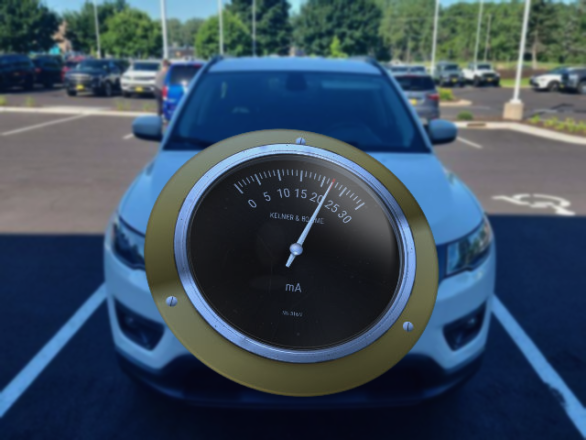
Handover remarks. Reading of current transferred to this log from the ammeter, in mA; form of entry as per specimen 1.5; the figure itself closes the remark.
22
